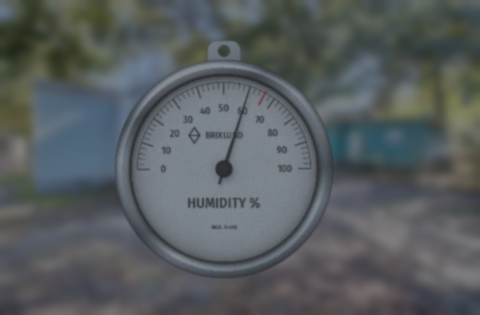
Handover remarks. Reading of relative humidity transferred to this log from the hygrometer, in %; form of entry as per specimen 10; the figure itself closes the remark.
60
